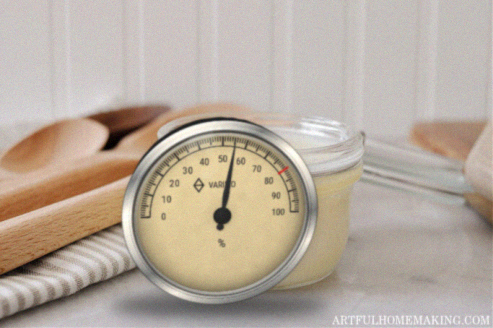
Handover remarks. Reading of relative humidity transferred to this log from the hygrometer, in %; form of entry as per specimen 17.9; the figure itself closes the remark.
55
